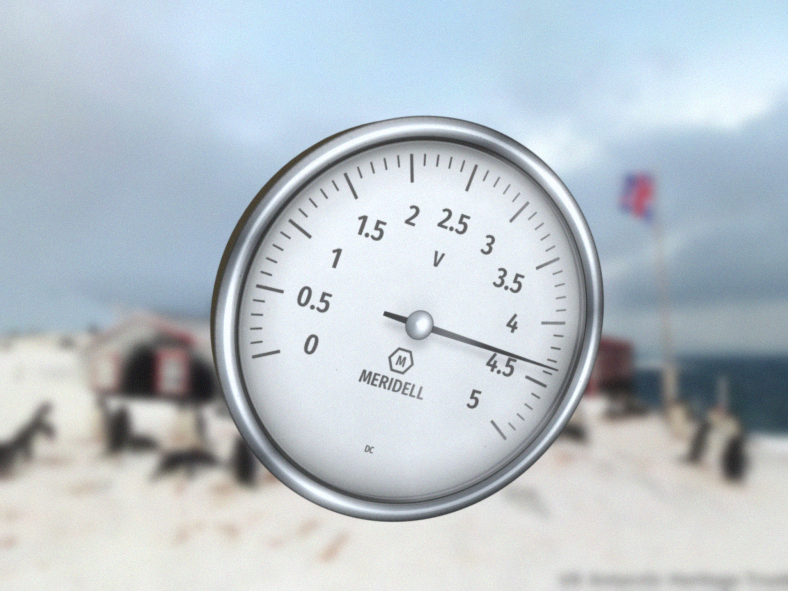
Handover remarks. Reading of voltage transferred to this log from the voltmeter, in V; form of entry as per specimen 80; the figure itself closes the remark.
4.35
